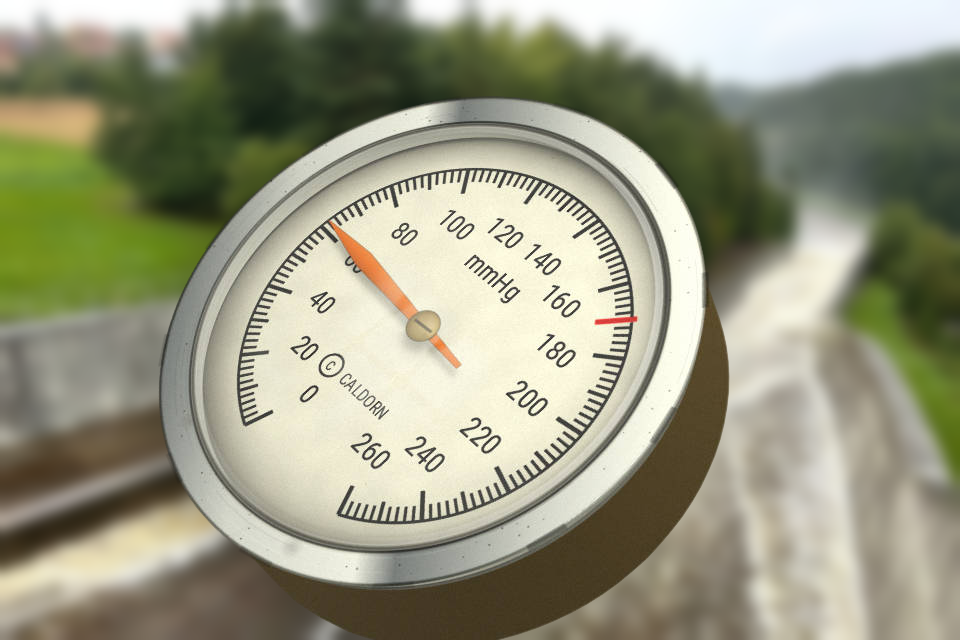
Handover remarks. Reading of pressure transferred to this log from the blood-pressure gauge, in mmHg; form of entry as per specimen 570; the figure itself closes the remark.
62
